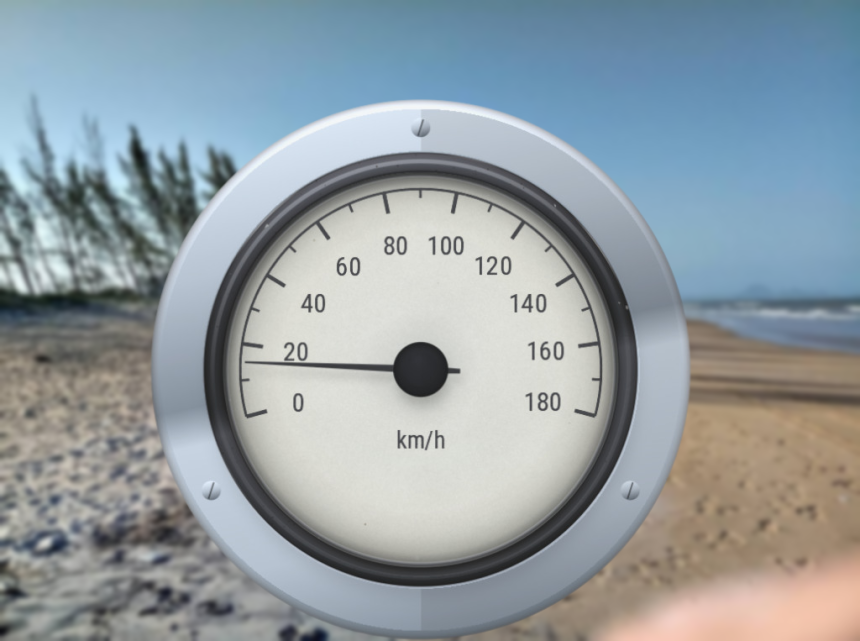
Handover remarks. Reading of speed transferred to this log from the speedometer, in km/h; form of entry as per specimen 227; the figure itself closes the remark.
15
